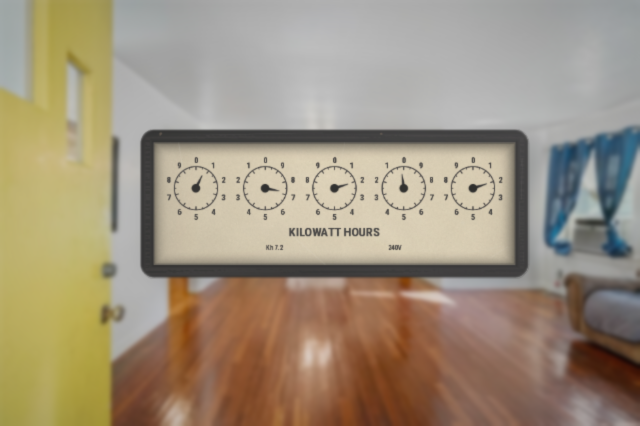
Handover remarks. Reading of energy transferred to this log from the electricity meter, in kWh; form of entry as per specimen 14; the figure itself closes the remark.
7202
